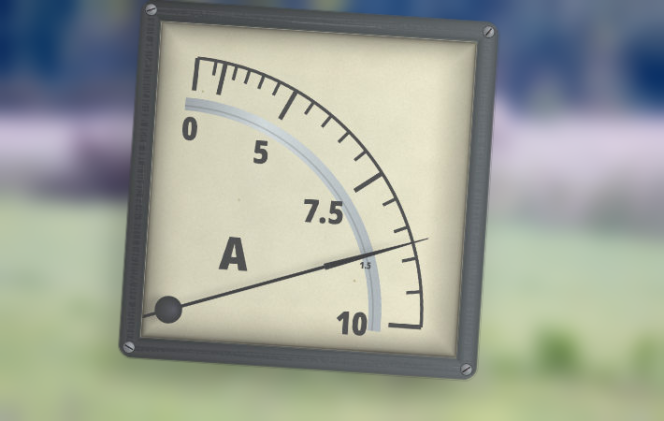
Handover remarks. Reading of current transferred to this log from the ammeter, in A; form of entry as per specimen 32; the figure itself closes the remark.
8.75
